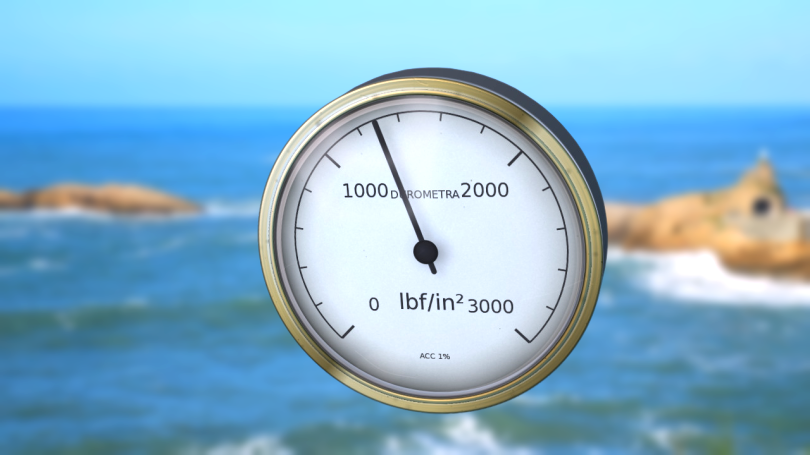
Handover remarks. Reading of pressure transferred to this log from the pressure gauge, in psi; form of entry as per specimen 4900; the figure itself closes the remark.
1300
